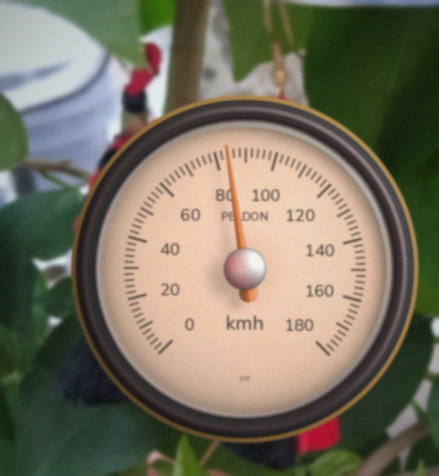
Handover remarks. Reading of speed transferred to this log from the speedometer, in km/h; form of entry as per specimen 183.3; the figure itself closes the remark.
84
